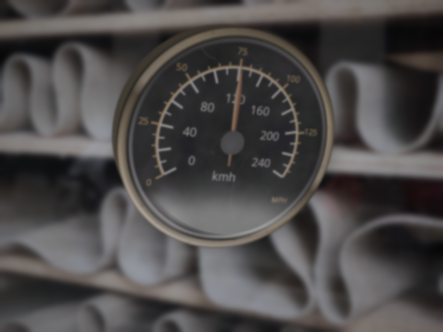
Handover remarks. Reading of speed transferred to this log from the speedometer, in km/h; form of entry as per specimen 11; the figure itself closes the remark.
120
